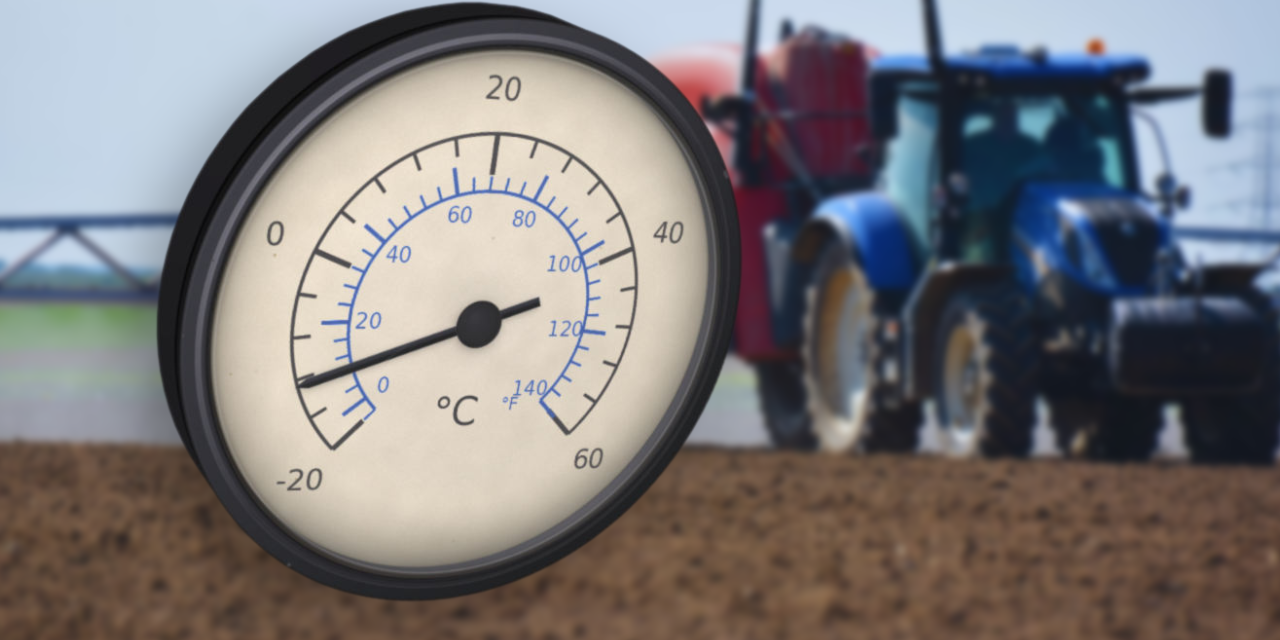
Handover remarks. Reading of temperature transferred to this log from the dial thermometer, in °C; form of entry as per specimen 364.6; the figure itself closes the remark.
-12
